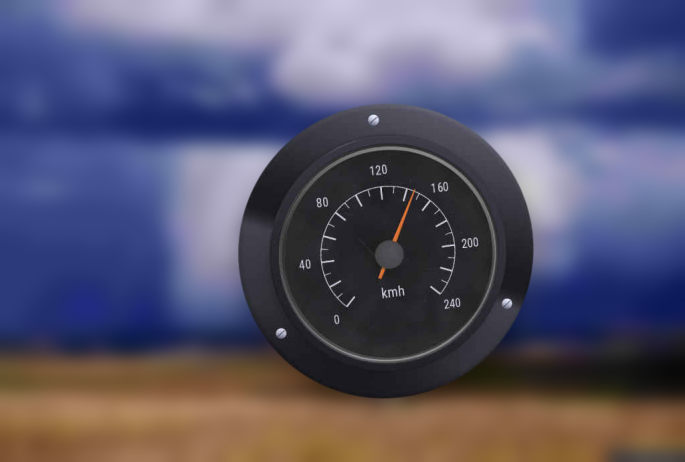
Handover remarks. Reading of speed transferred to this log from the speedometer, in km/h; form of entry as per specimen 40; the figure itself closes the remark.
145
